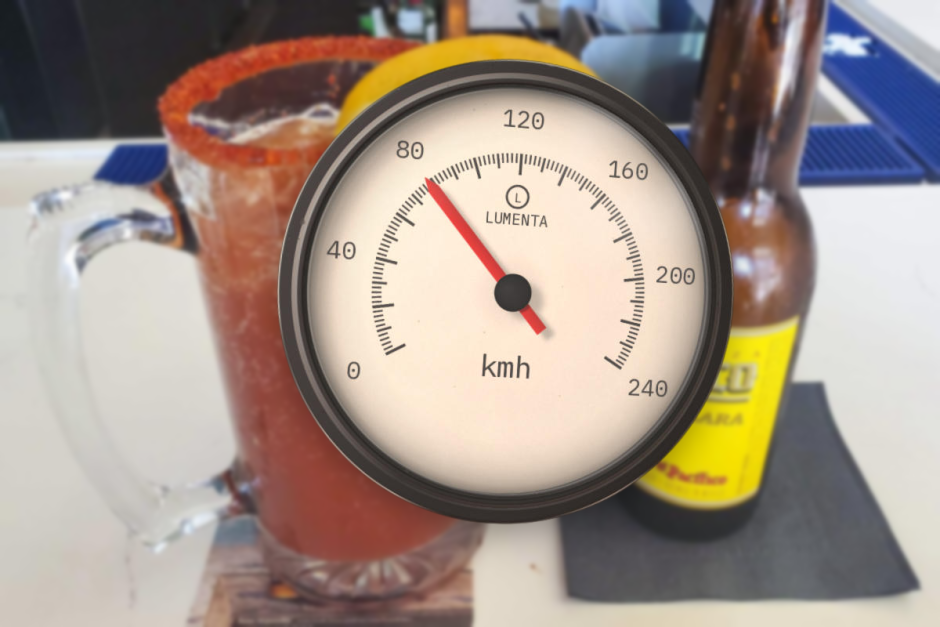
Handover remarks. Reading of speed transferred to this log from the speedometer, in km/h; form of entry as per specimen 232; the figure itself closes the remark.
78
